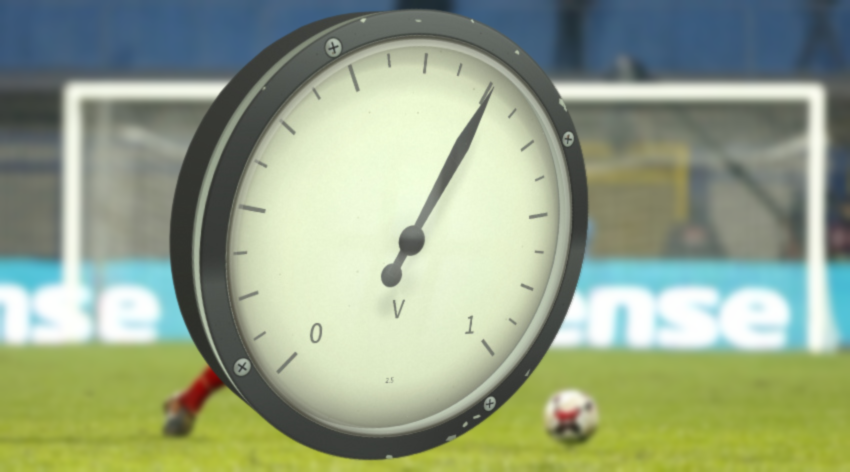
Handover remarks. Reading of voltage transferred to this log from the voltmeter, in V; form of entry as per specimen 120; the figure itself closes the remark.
0.6
